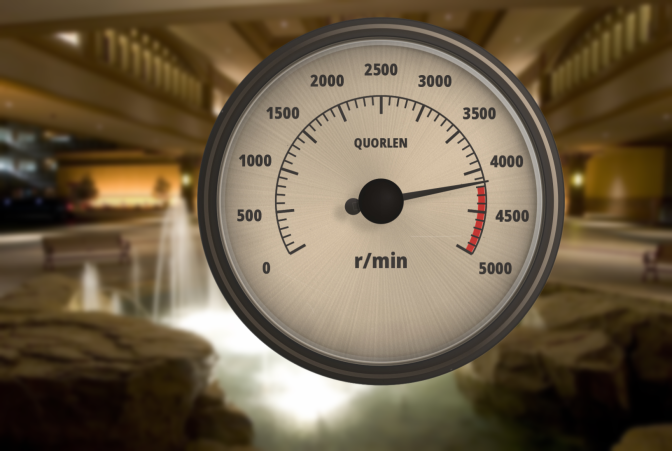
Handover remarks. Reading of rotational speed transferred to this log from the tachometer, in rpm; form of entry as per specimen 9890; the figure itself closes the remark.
4150
